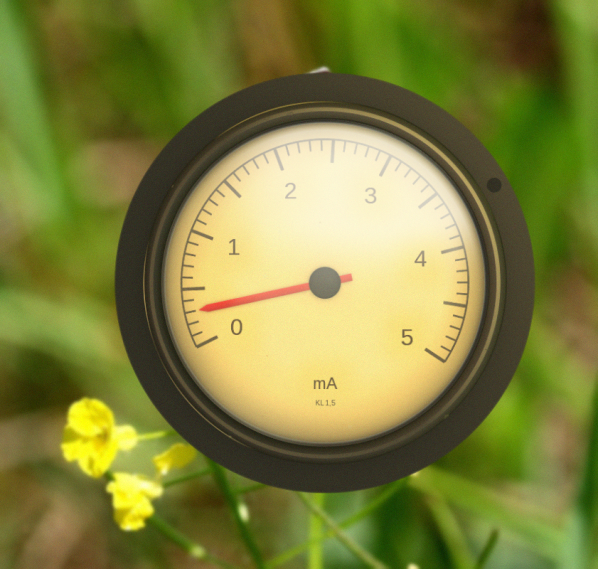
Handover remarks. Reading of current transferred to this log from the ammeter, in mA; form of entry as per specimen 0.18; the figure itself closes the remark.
0.3
